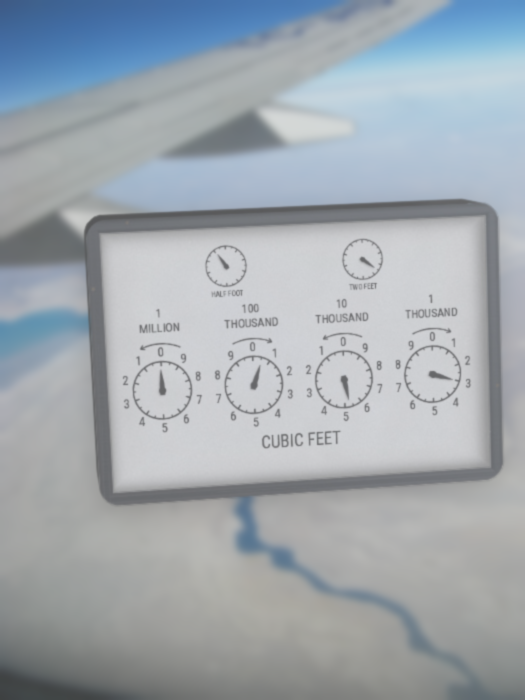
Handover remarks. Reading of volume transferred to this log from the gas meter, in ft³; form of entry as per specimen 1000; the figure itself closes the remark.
5300
